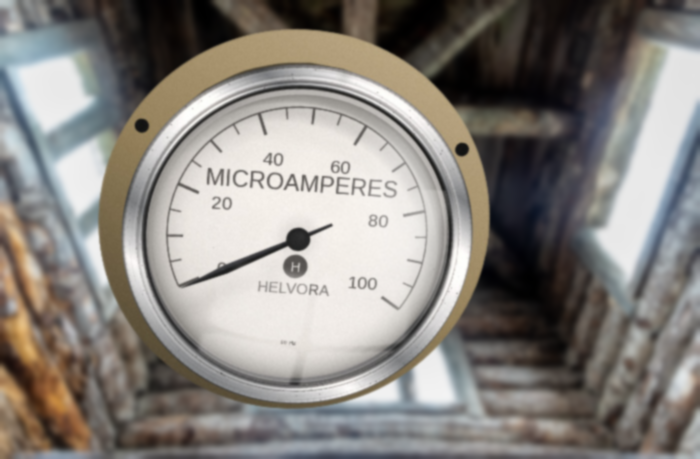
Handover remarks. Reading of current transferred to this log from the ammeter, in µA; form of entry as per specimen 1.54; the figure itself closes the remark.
0
